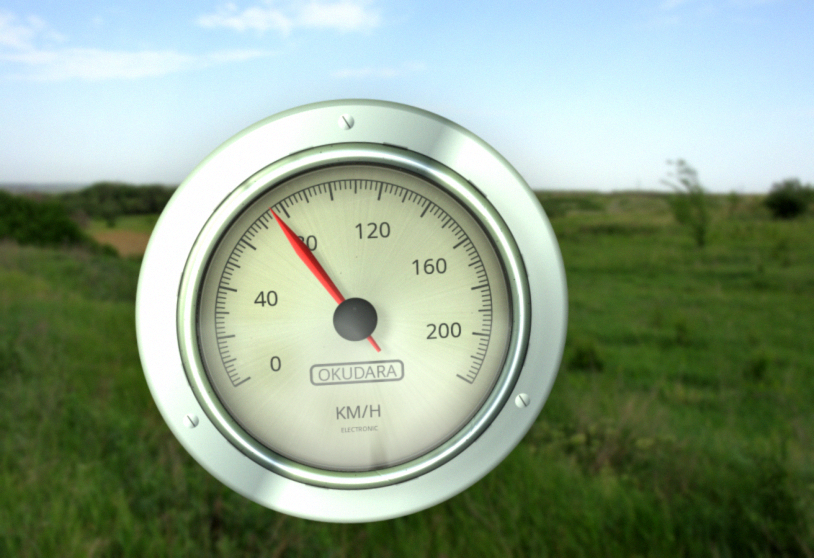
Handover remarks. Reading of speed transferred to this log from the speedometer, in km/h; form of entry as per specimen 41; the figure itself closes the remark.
76
